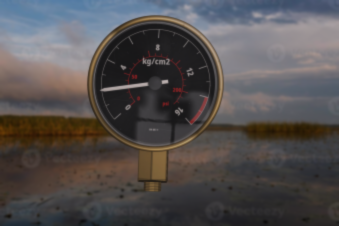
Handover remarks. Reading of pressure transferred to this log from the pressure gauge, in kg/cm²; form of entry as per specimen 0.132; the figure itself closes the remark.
2
